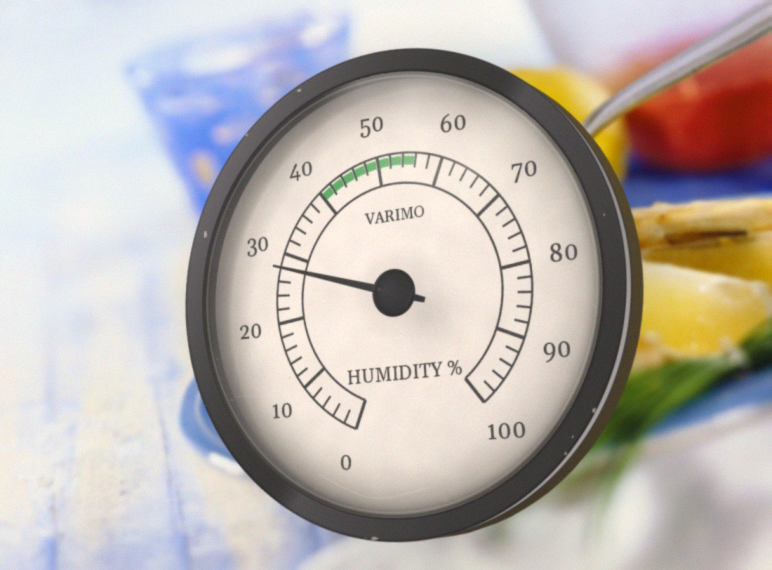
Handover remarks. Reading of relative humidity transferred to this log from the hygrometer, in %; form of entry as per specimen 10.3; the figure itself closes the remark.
28
